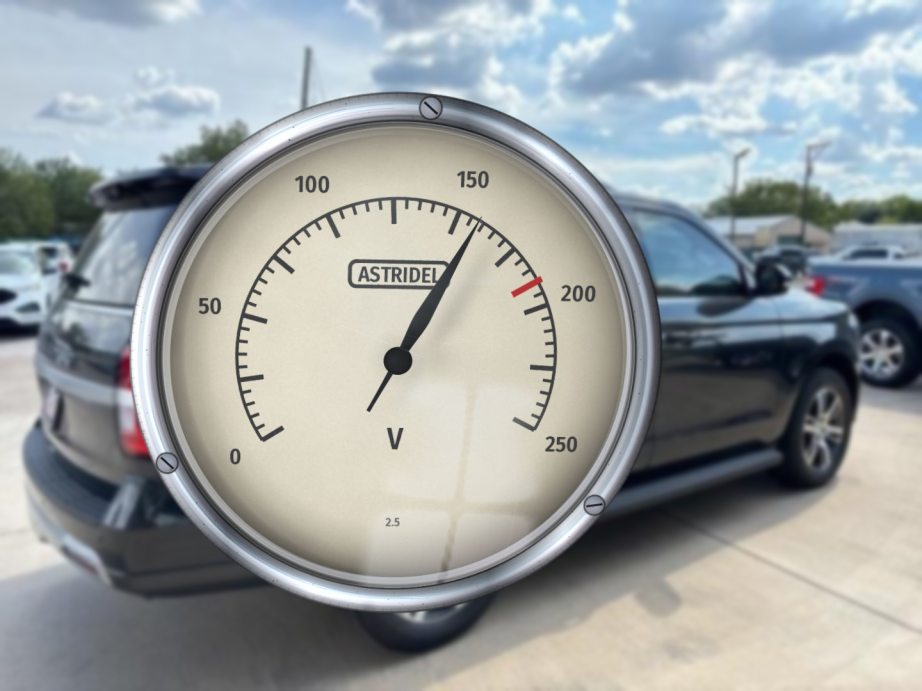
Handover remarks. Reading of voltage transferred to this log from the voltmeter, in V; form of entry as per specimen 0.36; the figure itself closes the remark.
157.5
